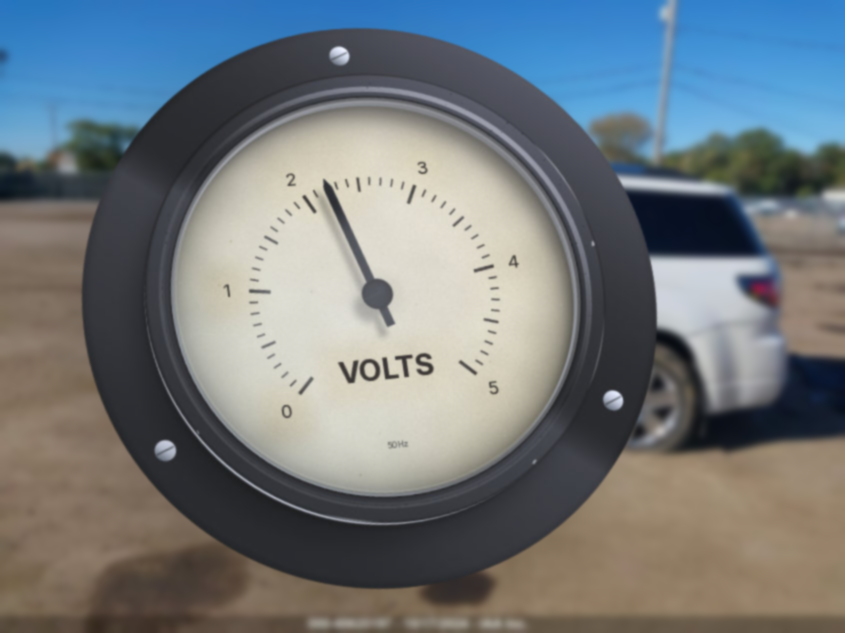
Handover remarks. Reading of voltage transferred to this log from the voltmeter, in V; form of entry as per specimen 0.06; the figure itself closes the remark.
2.2
